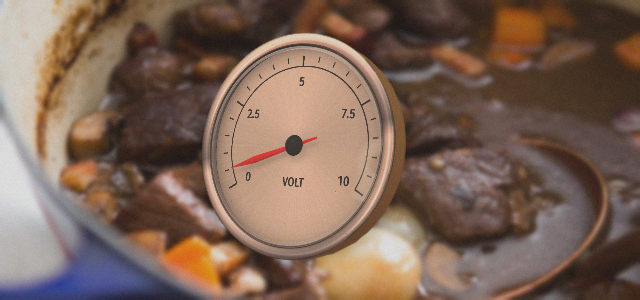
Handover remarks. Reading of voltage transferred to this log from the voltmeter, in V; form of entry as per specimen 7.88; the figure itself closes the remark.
0.5
